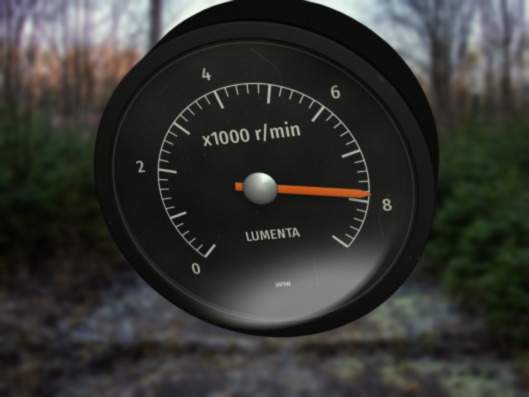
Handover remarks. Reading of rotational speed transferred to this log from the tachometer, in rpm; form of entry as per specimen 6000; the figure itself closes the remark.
7800
